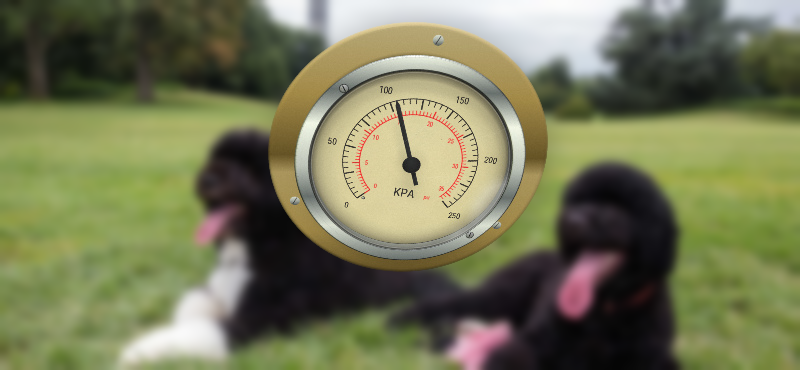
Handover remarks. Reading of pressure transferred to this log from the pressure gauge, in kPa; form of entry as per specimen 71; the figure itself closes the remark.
105
